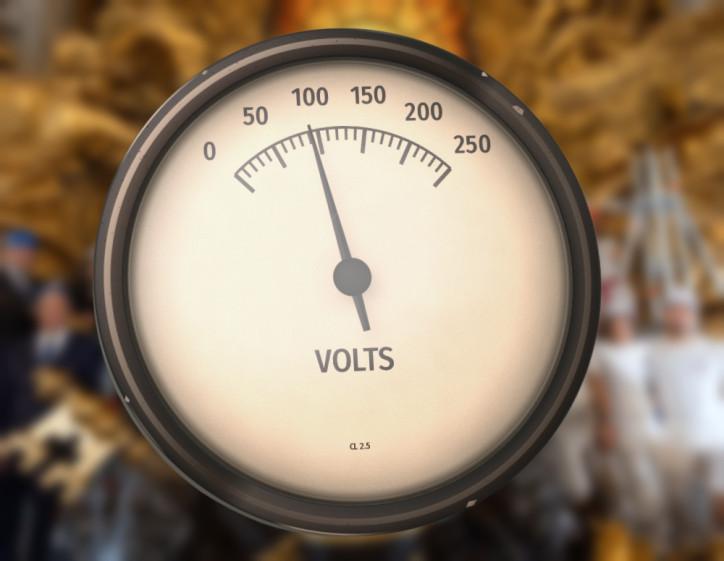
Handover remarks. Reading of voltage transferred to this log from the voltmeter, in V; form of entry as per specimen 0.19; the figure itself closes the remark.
90
